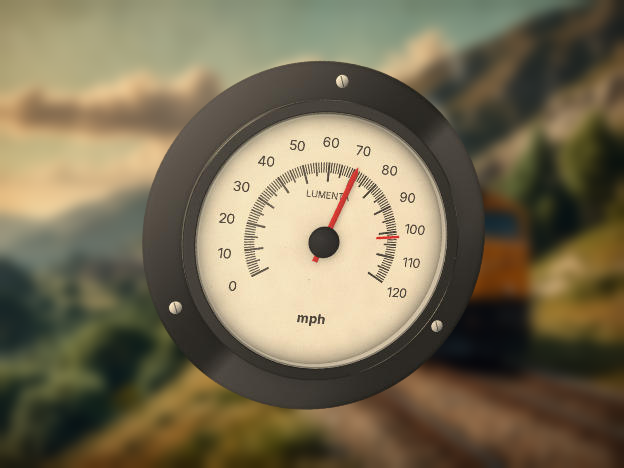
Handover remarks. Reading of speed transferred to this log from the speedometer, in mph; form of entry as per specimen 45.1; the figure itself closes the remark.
70
